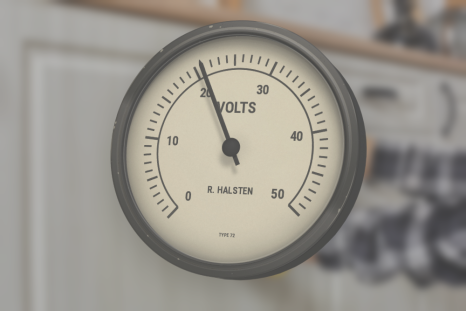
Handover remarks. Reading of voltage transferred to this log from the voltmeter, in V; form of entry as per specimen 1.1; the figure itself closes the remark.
21
